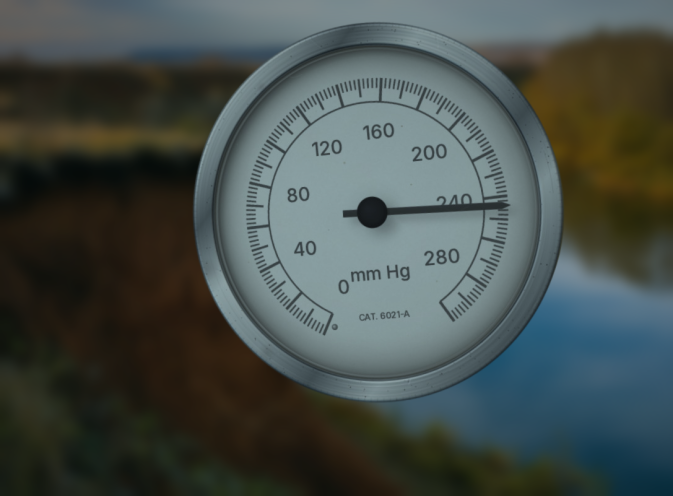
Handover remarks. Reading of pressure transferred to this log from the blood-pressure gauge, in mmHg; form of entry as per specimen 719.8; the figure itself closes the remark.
244
